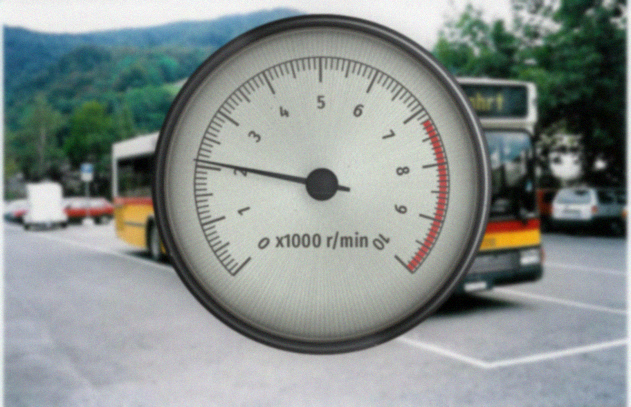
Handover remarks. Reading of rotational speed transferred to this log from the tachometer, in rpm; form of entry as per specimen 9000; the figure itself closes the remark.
2100
